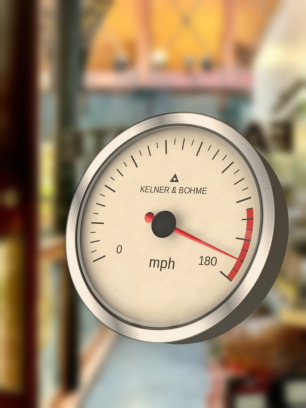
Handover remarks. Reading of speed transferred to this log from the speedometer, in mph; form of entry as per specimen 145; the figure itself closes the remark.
170
